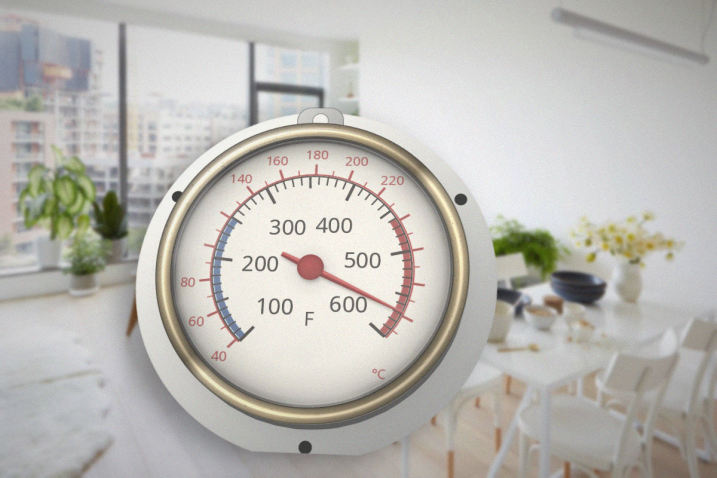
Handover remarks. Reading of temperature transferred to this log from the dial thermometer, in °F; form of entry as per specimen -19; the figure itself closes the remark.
570
